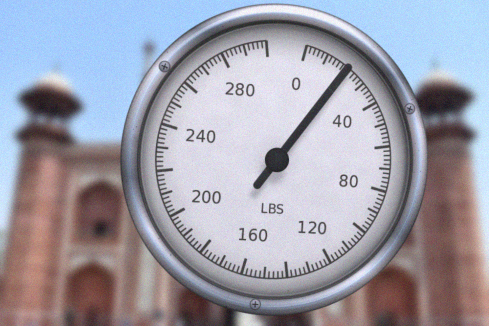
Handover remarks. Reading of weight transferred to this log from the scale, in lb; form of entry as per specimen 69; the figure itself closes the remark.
20
